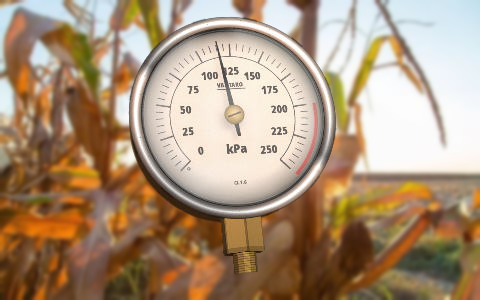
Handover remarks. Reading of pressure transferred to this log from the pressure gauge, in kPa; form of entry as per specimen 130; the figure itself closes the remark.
115
